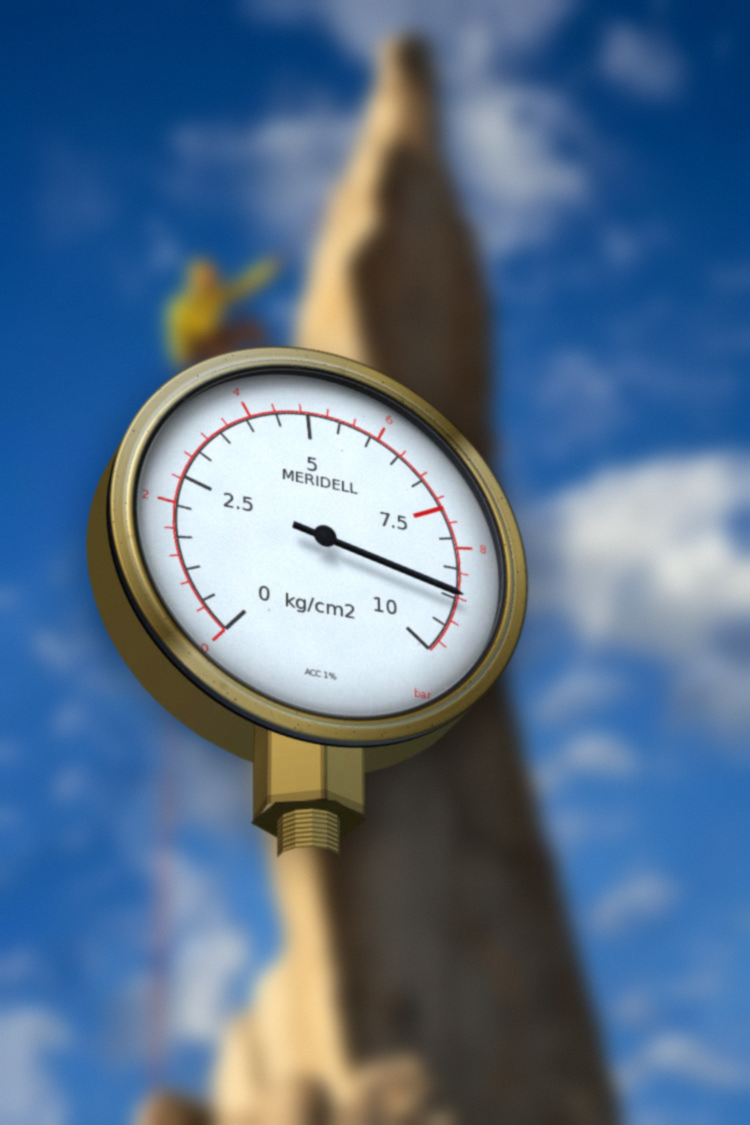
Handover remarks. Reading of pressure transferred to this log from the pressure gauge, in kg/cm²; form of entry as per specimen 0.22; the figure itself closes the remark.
9
